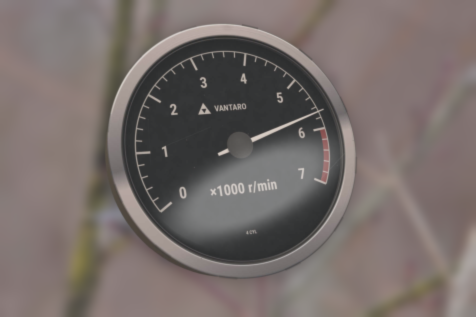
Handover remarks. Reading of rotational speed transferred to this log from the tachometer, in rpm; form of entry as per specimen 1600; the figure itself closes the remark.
5700
